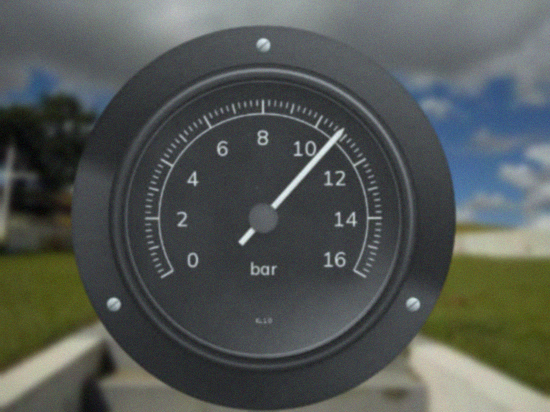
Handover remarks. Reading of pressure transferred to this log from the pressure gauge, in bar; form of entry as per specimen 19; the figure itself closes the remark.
10.8
